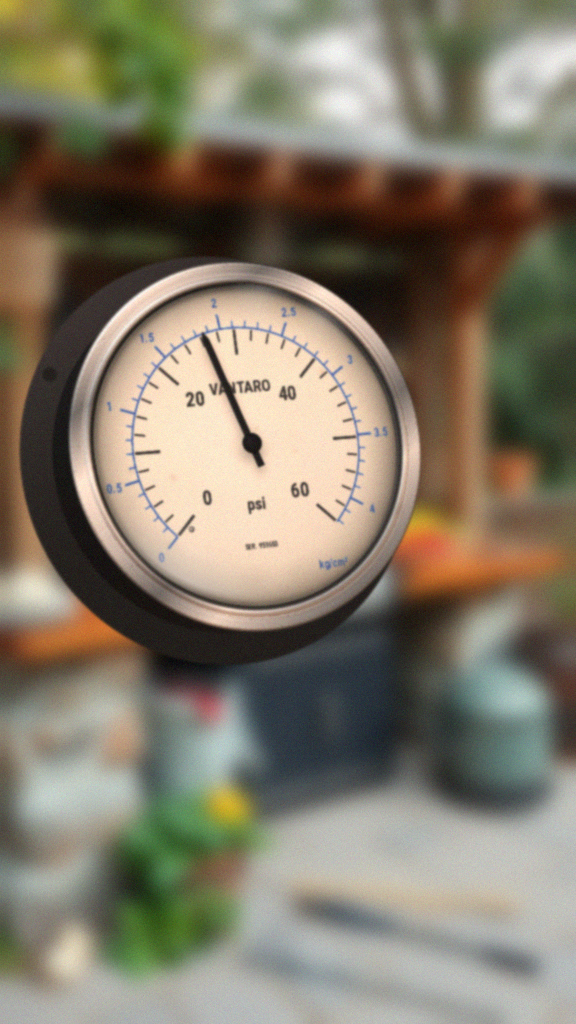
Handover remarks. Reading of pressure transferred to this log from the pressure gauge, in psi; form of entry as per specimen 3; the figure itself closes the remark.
26
